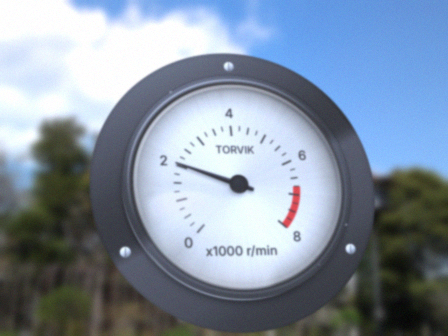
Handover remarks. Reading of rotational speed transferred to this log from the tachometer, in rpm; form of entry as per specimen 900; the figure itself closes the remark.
2000
